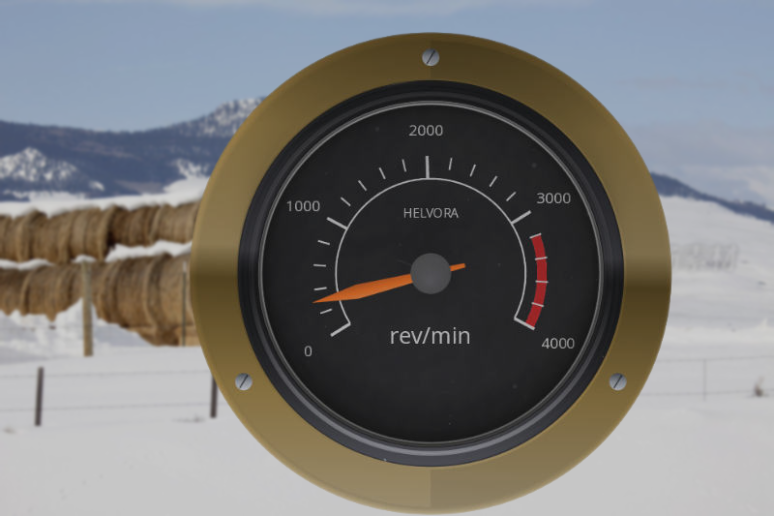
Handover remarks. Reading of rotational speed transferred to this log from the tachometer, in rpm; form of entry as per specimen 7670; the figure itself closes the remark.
300
